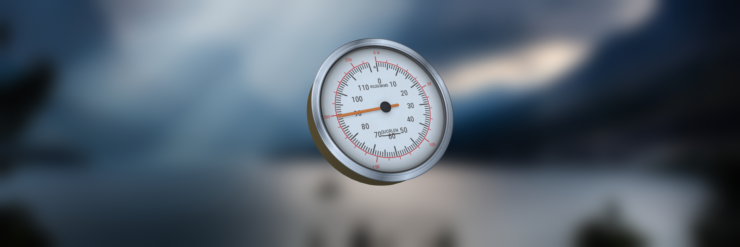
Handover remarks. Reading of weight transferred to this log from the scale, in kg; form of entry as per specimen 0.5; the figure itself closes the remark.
90
